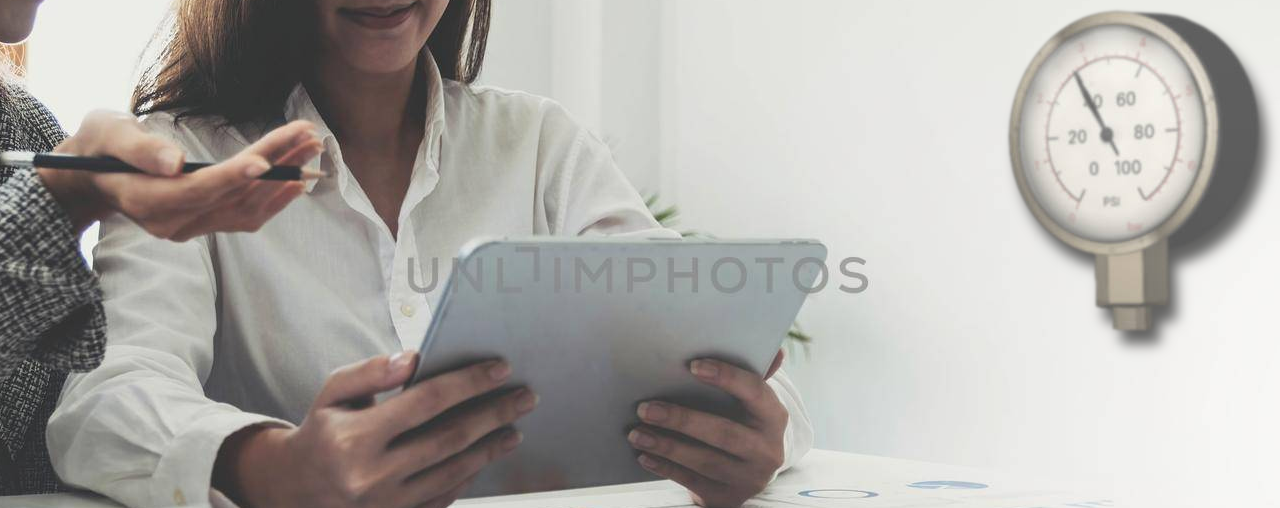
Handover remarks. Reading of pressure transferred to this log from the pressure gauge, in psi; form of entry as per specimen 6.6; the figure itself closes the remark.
40
